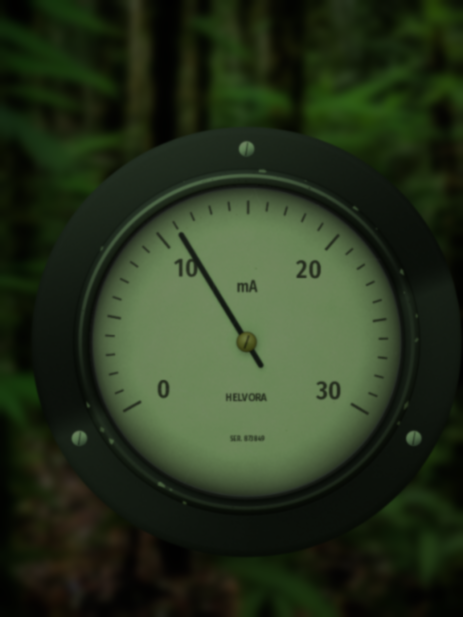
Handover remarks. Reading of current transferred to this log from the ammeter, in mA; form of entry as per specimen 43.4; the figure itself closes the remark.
11
